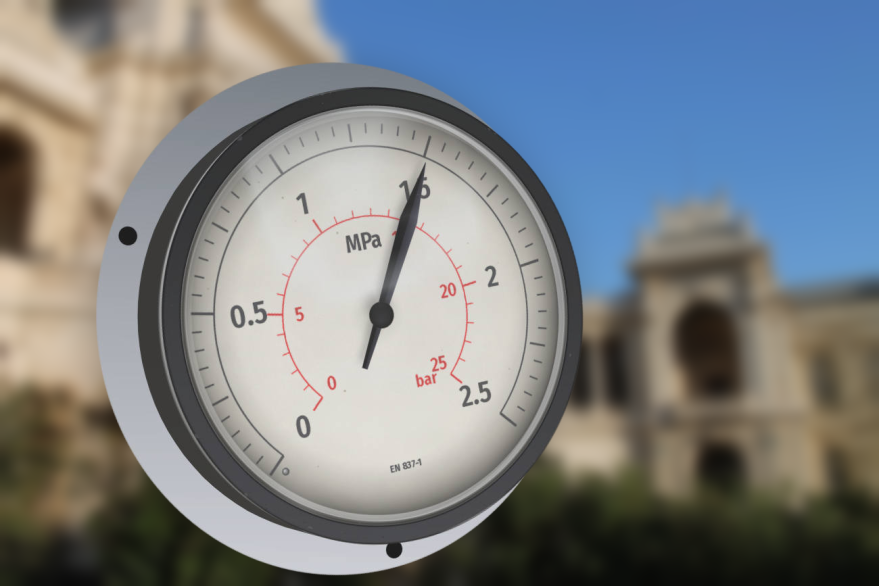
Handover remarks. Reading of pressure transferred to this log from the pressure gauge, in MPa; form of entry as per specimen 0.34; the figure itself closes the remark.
1.5
